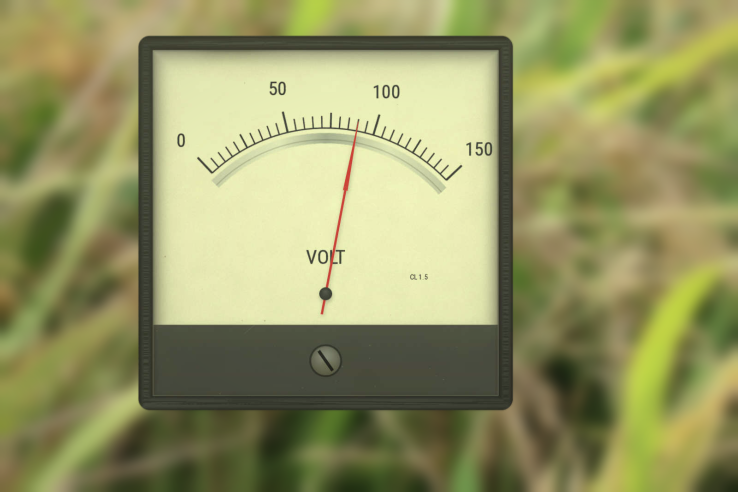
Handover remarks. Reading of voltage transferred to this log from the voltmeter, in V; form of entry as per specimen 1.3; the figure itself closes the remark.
90
